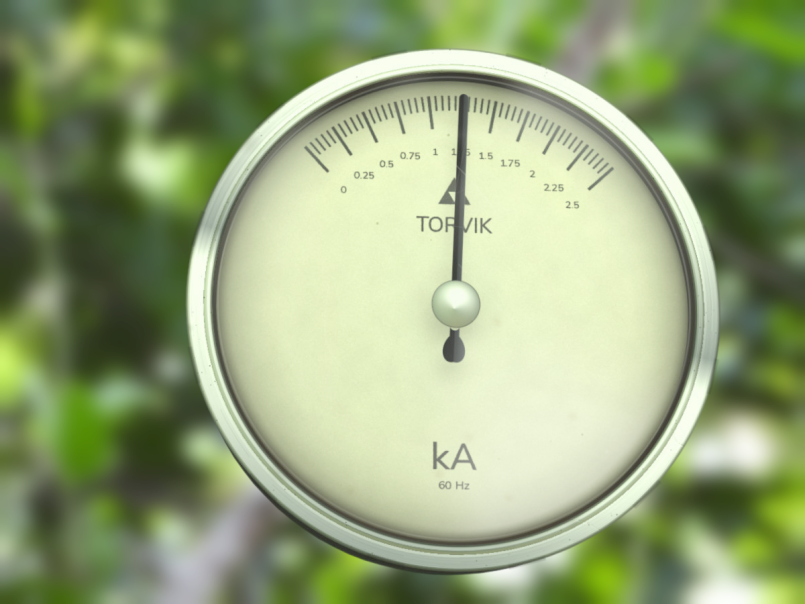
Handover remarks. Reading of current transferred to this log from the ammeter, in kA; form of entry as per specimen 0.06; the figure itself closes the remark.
1.25
